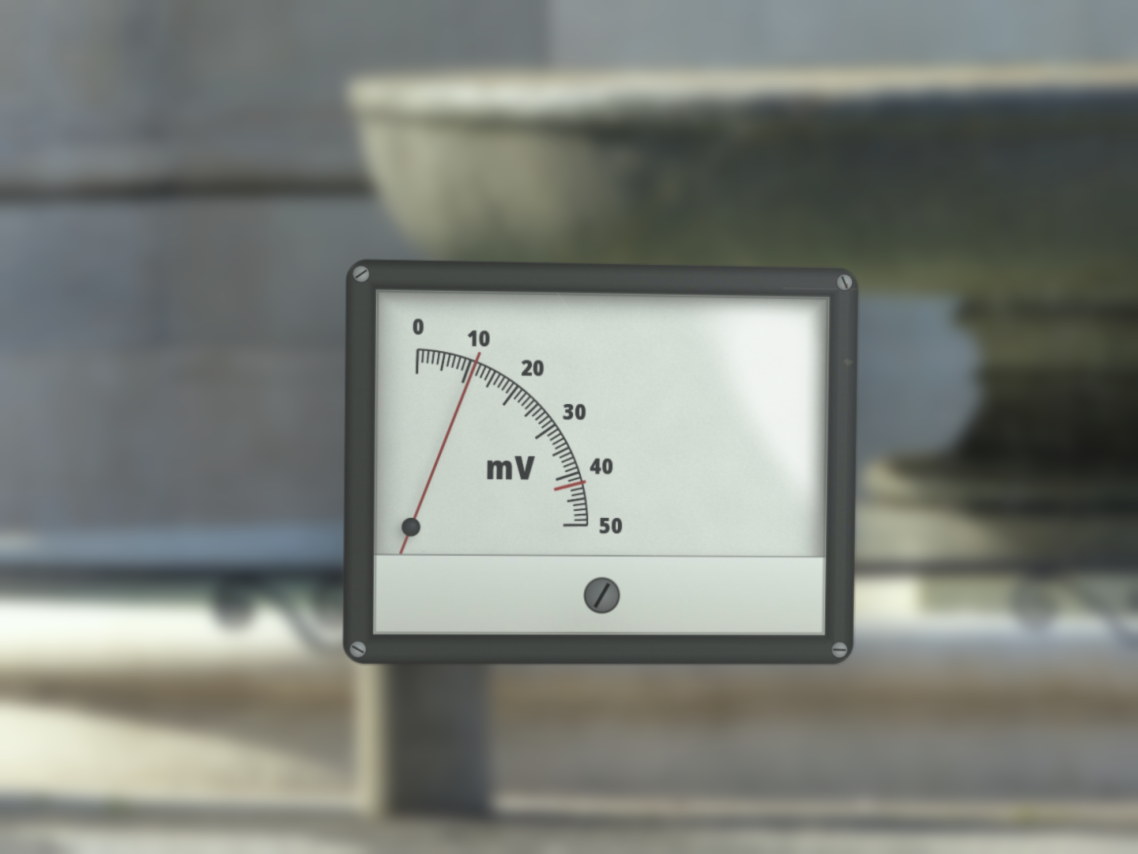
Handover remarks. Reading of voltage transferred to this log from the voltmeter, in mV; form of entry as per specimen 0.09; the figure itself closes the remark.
11
